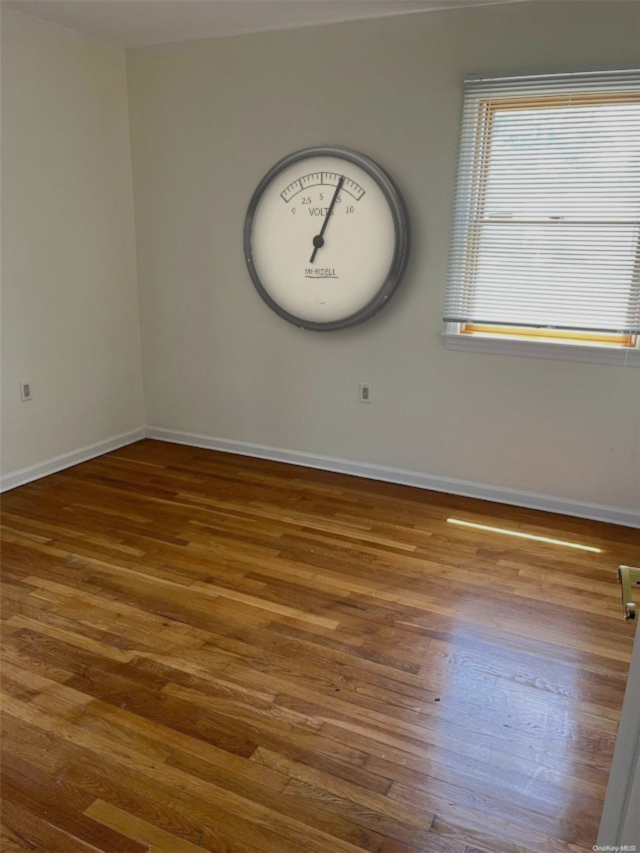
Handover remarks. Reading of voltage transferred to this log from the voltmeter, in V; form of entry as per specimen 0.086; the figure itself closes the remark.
7.5
